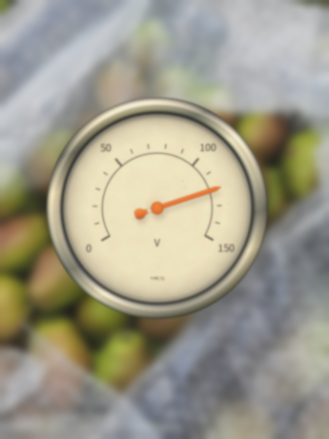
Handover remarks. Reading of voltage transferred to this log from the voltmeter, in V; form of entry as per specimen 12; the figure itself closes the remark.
120
